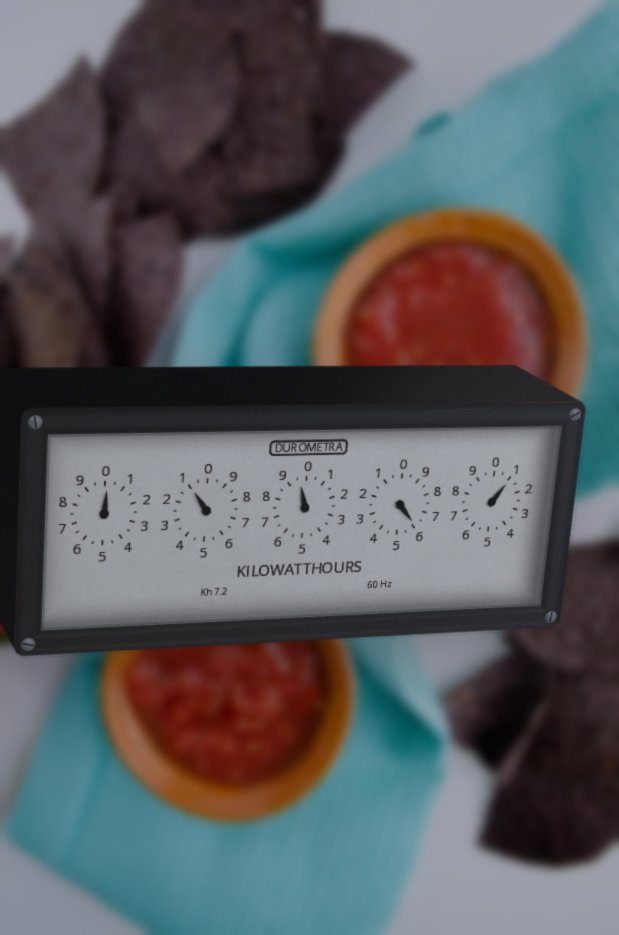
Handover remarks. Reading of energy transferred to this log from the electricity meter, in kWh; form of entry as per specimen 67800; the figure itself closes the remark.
961
